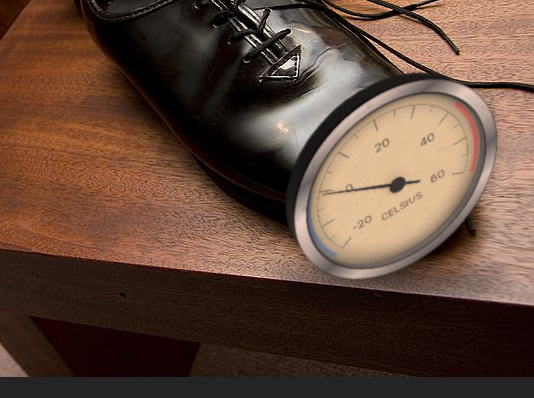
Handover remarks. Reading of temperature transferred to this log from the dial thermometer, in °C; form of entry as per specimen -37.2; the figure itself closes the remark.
0
